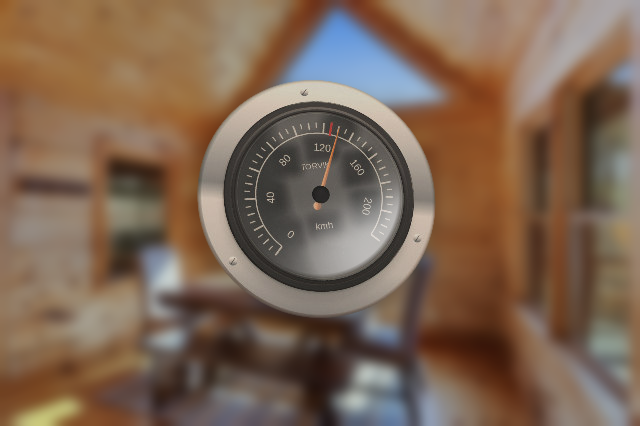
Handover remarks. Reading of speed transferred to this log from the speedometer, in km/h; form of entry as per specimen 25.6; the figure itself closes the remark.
130
